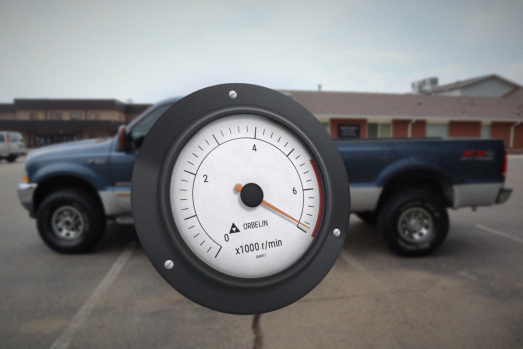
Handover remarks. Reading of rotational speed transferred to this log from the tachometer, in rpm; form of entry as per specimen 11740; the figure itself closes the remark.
6900
